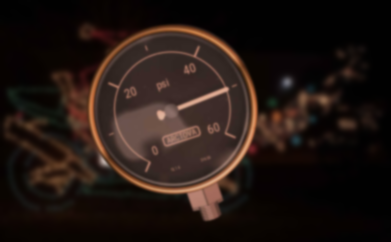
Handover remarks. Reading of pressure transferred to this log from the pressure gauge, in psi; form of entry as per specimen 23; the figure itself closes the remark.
50
